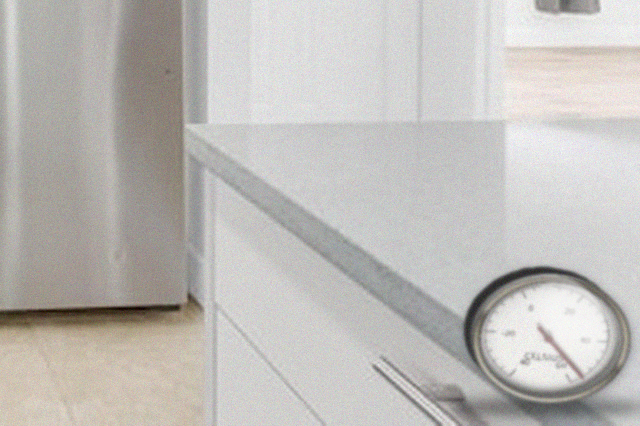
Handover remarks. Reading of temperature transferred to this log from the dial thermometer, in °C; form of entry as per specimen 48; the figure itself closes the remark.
56
